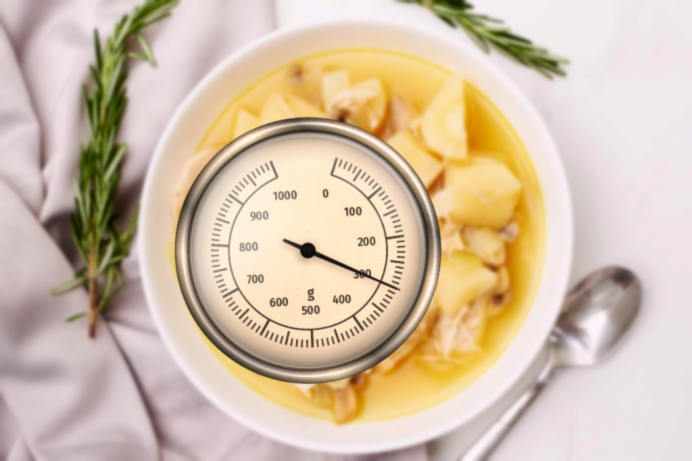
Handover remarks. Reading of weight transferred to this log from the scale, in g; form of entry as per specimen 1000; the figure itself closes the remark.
300
